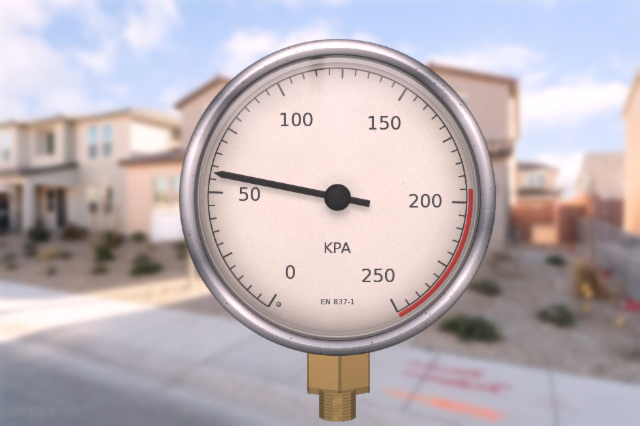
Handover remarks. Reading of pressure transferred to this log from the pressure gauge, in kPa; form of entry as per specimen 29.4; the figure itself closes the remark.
57.5
